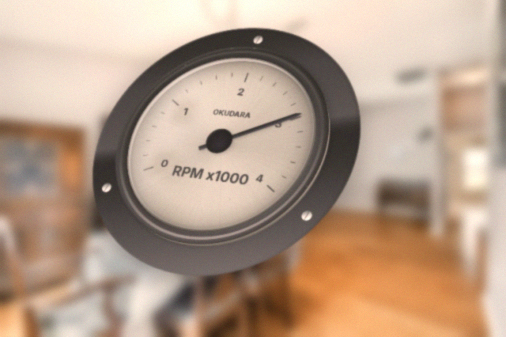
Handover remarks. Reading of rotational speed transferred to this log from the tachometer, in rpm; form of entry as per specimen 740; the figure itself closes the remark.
3000
